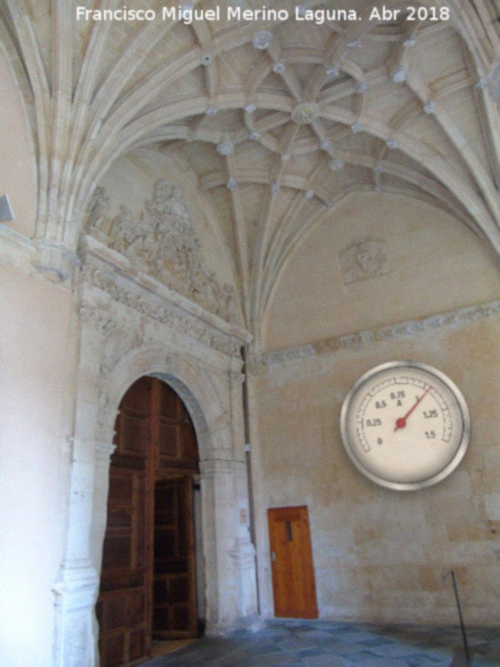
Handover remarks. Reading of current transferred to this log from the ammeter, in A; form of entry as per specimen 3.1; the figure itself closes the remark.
1.05
